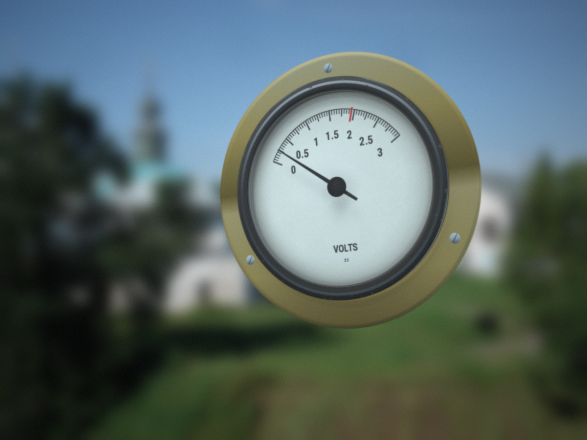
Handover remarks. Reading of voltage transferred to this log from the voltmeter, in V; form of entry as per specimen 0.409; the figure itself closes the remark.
0.25
